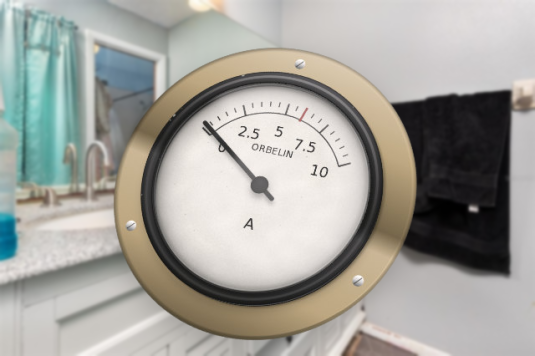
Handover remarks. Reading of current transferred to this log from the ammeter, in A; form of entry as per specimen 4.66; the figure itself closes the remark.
0.25
